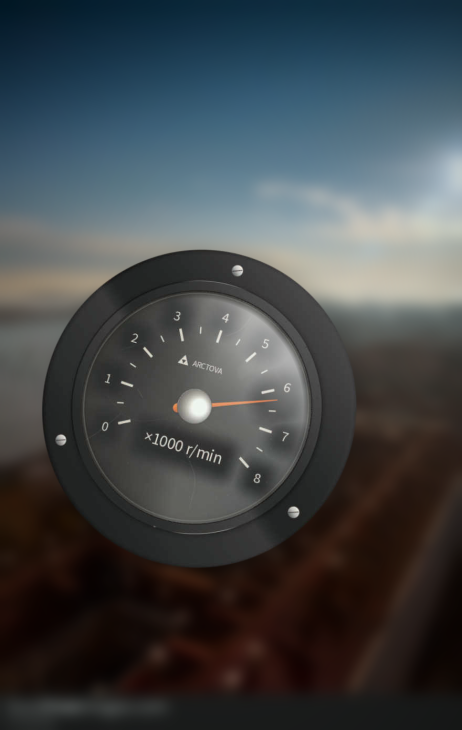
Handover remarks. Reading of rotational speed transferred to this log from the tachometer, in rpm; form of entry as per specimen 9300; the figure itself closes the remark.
6250
